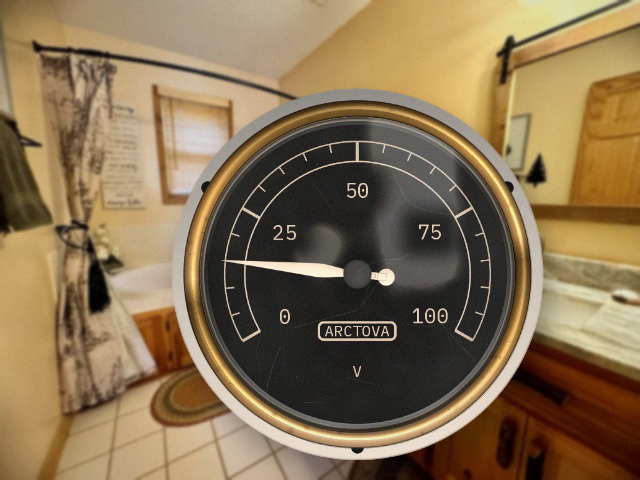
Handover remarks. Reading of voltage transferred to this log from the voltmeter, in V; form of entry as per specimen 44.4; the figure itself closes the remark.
15
